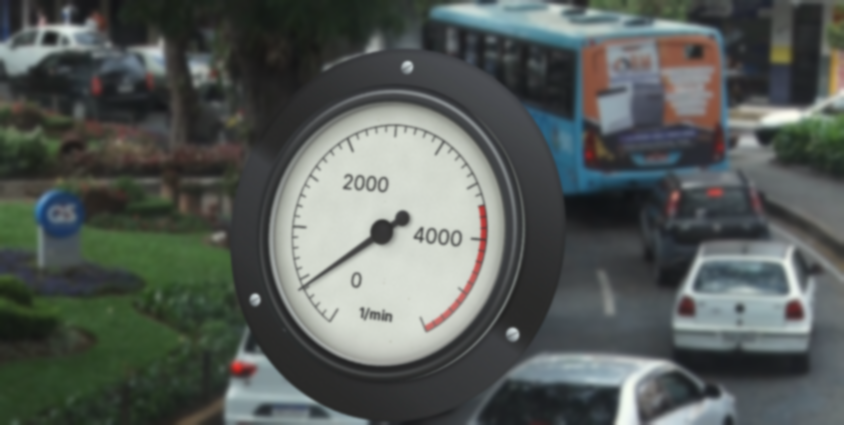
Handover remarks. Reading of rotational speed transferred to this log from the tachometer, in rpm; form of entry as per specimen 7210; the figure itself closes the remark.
400
